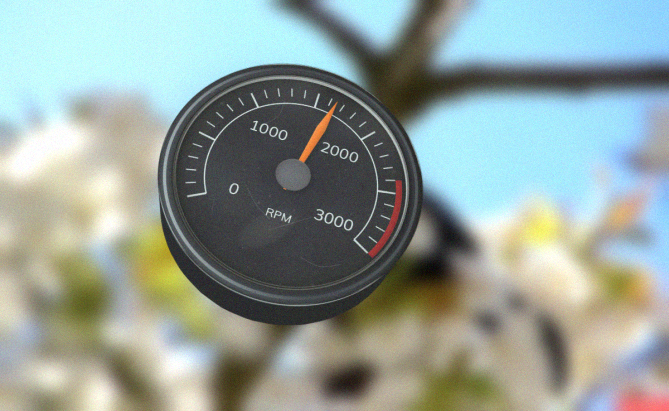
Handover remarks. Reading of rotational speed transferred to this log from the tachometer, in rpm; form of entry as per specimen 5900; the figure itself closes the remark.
1650
